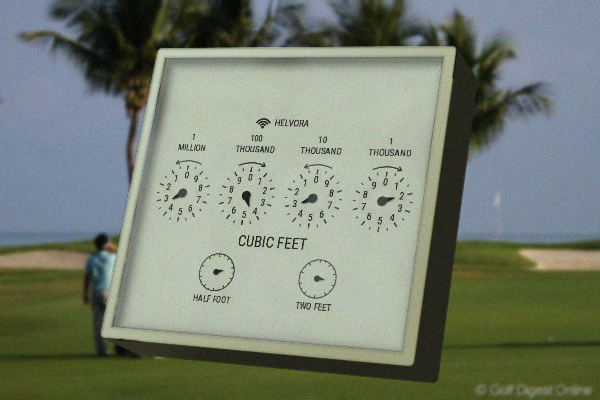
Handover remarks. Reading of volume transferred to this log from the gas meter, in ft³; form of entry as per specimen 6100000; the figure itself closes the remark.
343200
